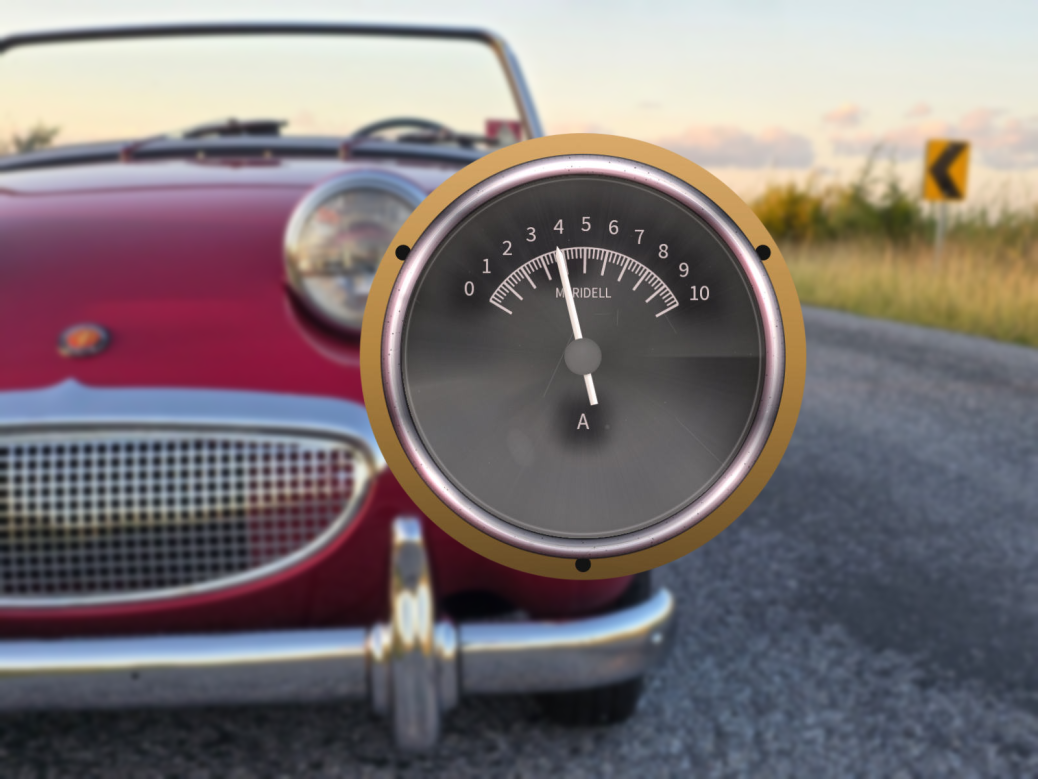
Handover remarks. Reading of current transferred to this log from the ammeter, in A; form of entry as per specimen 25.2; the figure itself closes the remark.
3.8
